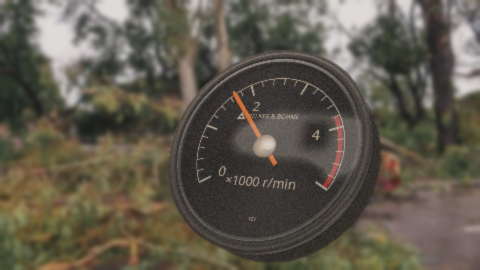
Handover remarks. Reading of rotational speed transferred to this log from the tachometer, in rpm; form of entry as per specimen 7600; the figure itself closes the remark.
1700
